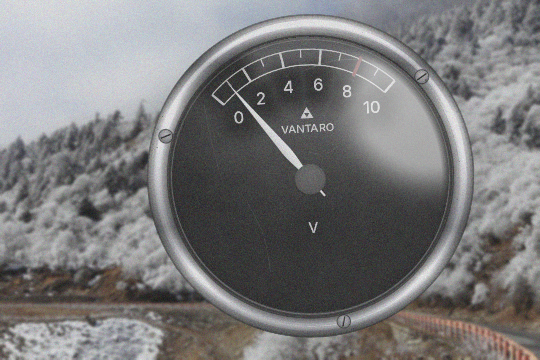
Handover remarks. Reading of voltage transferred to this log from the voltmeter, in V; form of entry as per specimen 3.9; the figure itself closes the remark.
1
